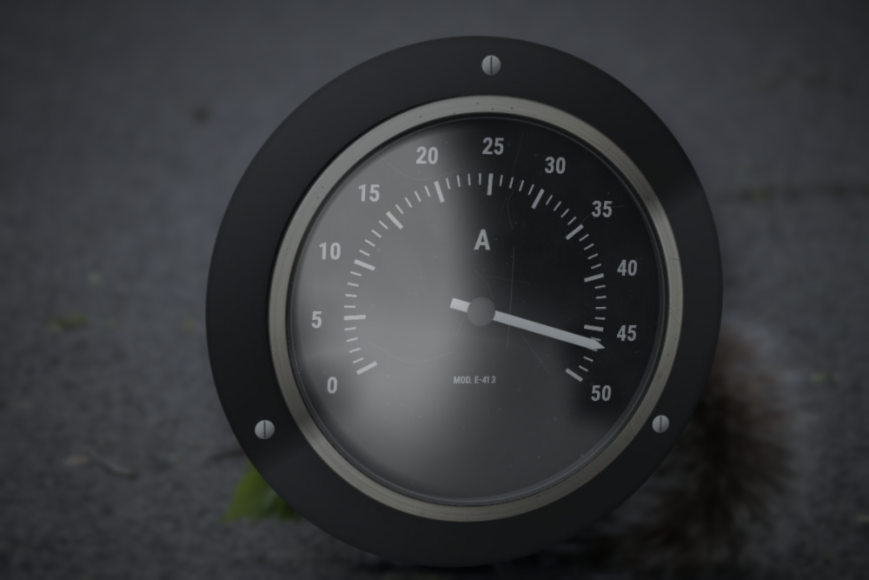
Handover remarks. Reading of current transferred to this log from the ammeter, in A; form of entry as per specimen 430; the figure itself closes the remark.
46.5
